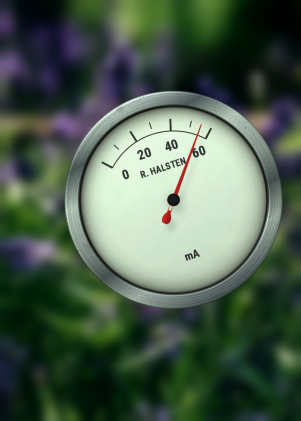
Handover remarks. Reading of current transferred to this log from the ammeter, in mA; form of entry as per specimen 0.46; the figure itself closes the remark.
55
